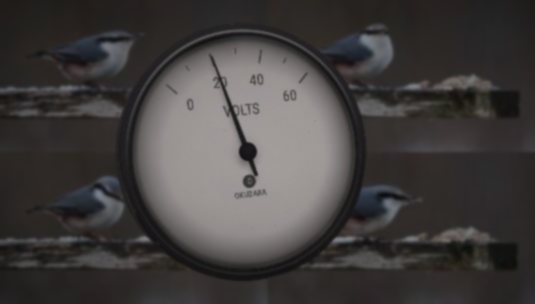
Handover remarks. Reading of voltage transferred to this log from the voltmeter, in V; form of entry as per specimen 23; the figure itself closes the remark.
20
